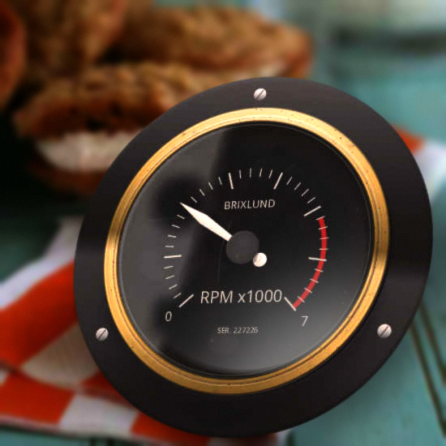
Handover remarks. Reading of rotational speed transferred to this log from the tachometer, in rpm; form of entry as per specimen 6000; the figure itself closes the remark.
2000
